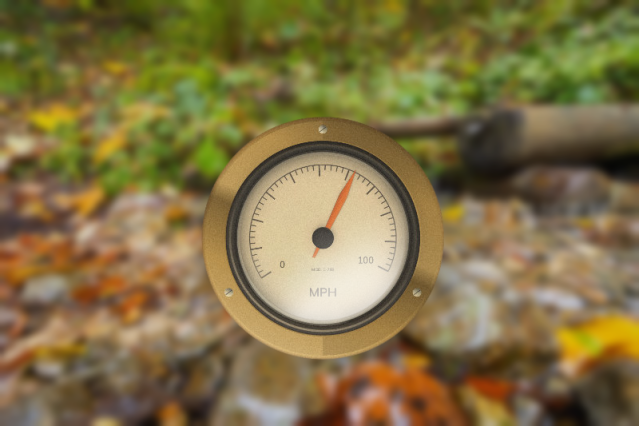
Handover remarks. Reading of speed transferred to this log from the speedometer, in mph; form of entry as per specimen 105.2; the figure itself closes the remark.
62
